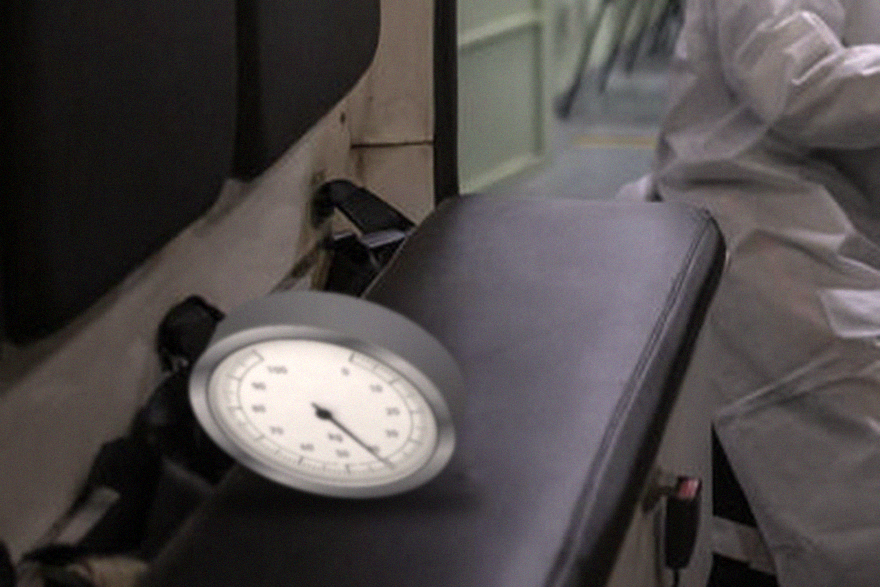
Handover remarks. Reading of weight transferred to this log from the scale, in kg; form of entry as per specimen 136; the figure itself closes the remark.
40
